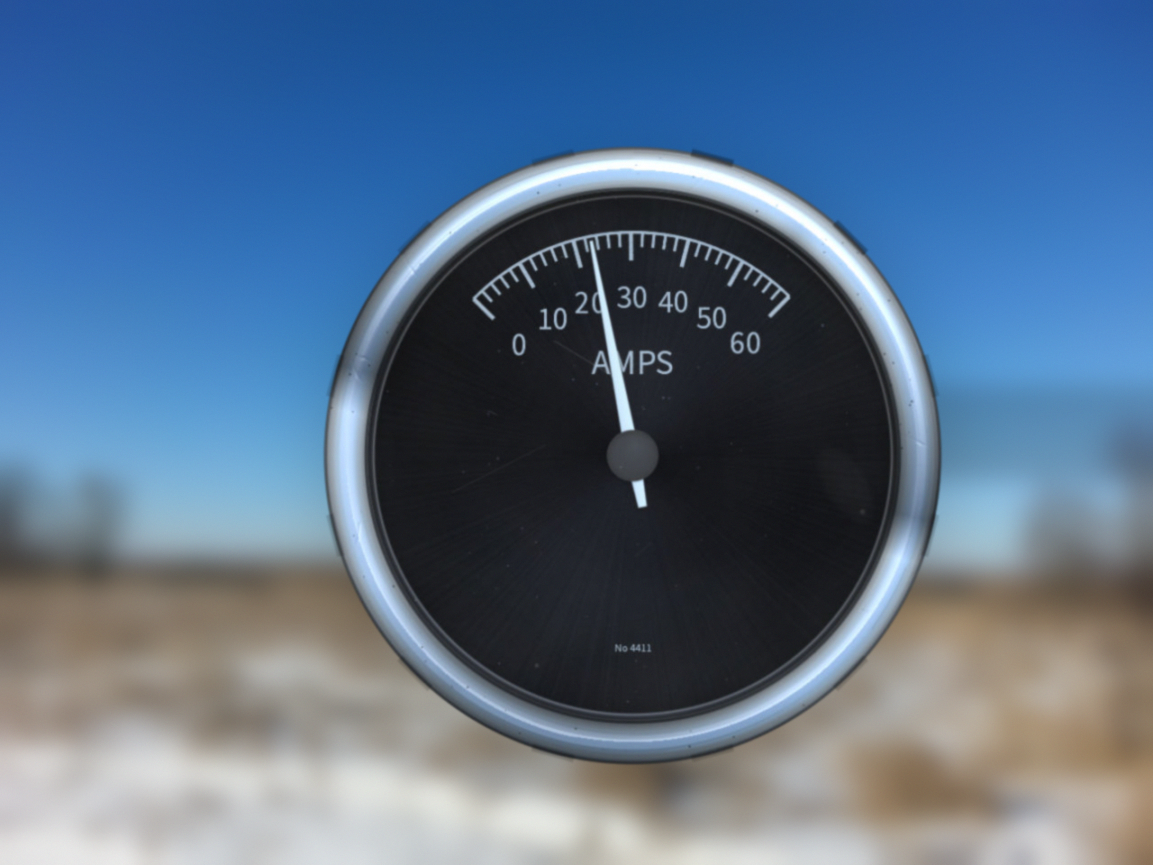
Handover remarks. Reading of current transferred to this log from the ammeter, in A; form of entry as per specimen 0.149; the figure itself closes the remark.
23
